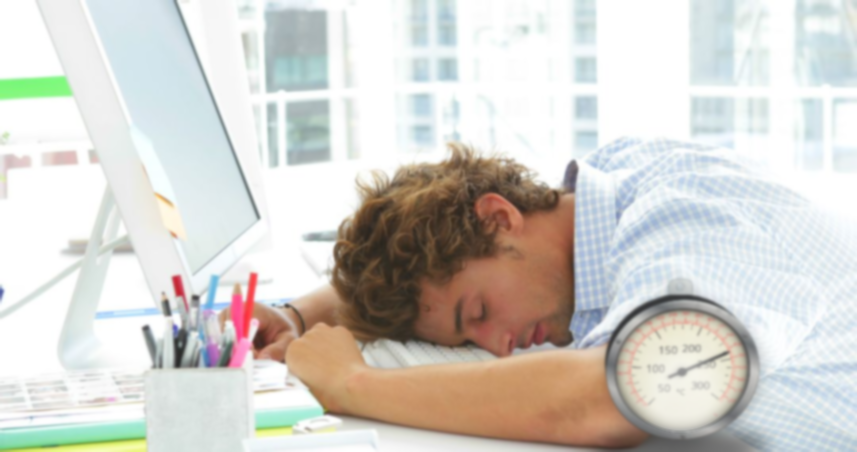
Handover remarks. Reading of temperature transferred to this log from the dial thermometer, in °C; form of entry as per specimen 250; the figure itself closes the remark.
240
